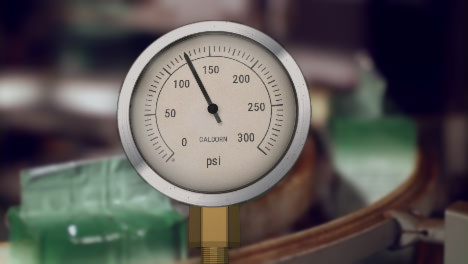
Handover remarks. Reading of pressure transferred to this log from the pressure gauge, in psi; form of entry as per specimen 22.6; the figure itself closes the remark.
125
